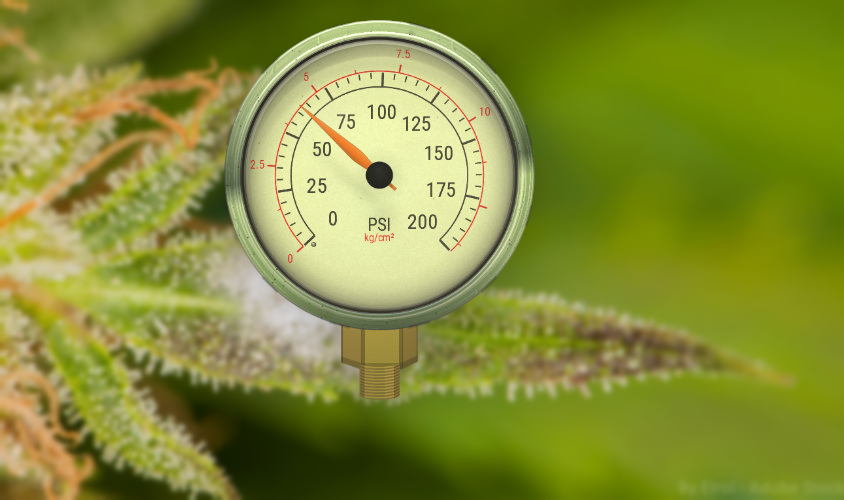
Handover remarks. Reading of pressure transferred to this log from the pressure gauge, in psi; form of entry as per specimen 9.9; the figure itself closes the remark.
62.5
